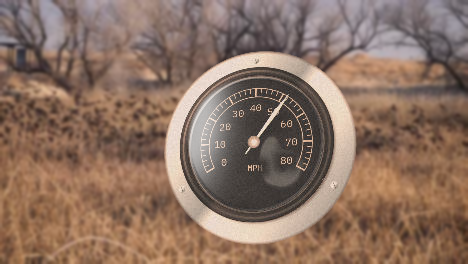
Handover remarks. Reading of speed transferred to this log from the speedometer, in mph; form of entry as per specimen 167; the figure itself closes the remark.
52
